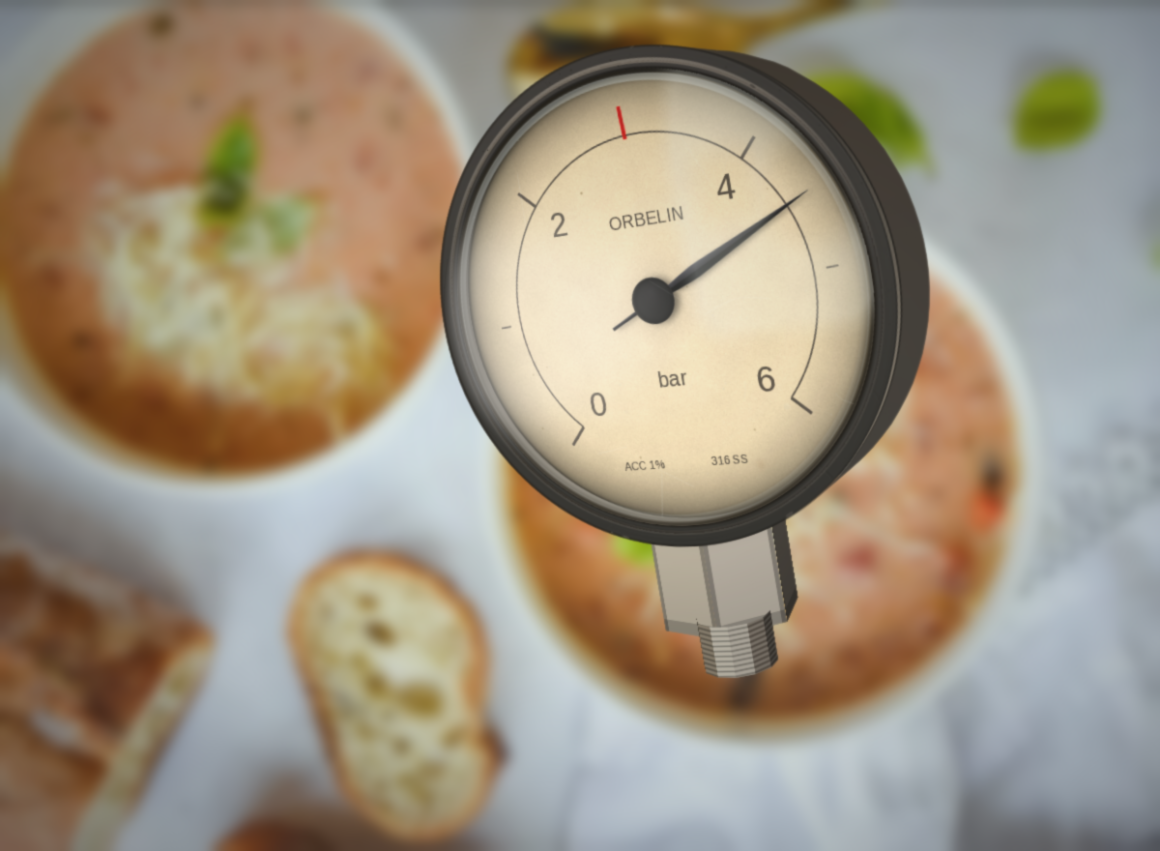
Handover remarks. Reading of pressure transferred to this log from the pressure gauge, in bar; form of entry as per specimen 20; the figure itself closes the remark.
4.5
